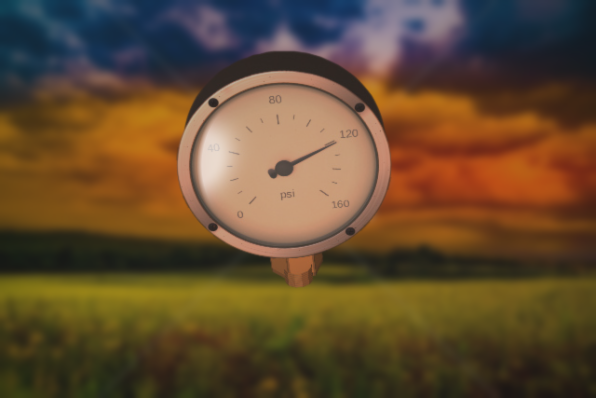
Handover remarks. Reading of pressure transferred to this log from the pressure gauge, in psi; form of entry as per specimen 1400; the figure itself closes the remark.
120
